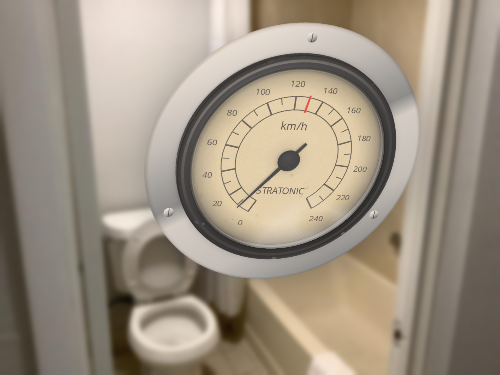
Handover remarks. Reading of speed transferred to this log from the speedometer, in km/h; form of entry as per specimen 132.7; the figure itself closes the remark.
10
